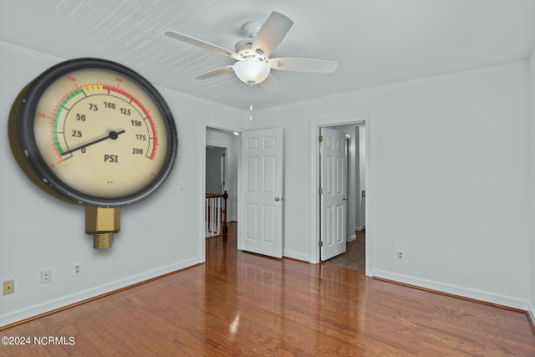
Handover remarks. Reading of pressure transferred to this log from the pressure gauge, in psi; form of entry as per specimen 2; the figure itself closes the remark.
5
